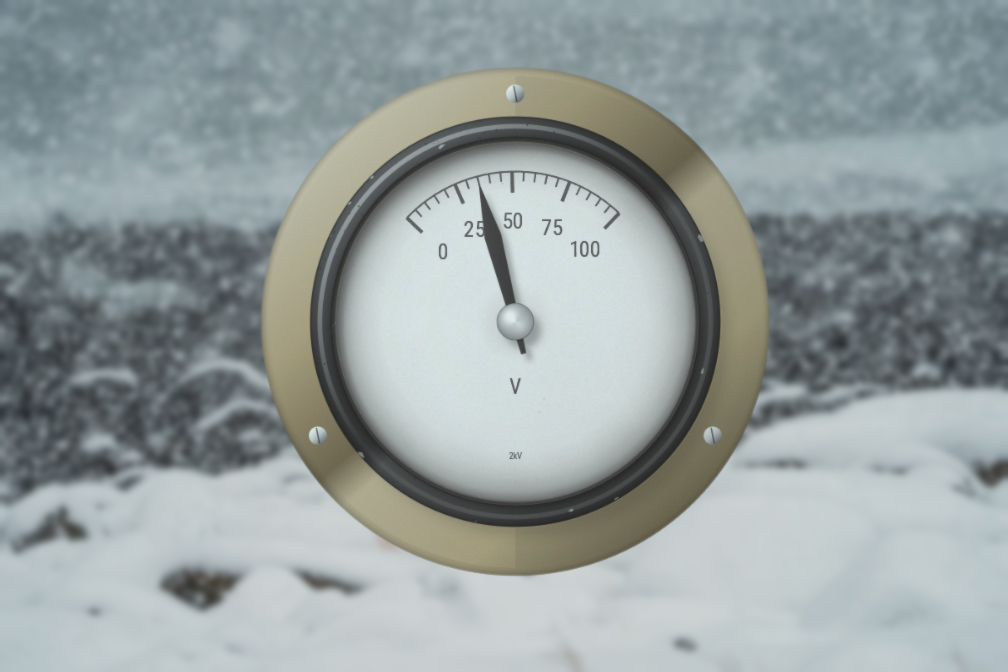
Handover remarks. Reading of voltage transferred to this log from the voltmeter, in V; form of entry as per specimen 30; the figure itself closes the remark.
35
